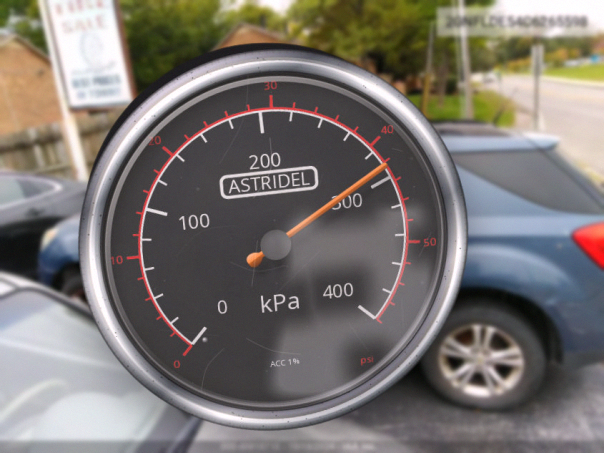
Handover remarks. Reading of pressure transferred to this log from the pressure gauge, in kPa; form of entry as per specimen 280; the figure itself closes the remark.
290
